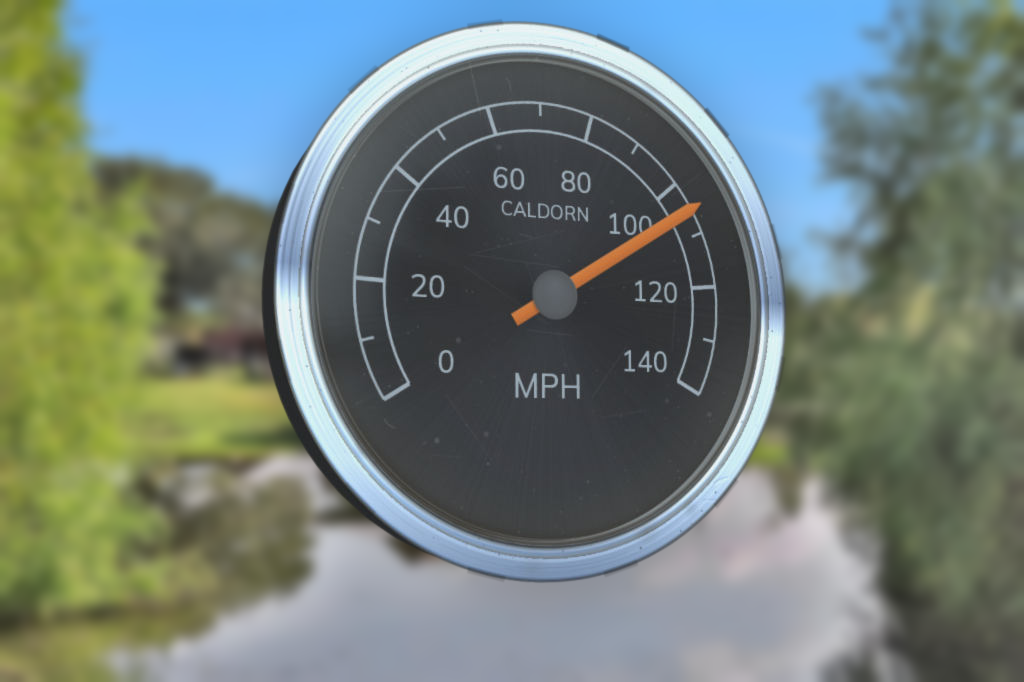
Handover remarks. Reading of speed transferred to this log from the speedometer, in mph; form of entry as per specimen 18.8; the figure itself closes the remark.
105
